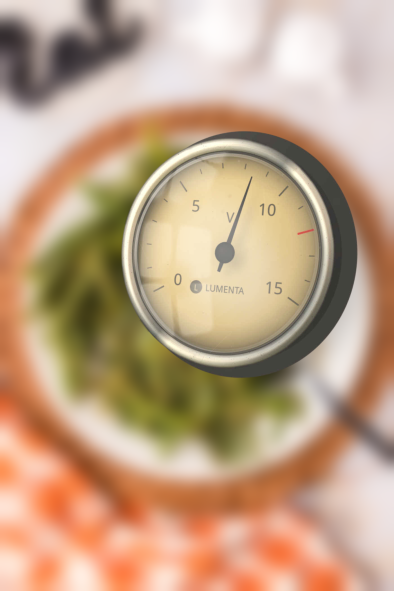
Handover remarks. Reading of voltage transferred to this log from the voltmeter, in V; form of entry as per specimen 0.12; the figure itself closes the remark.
8.5
